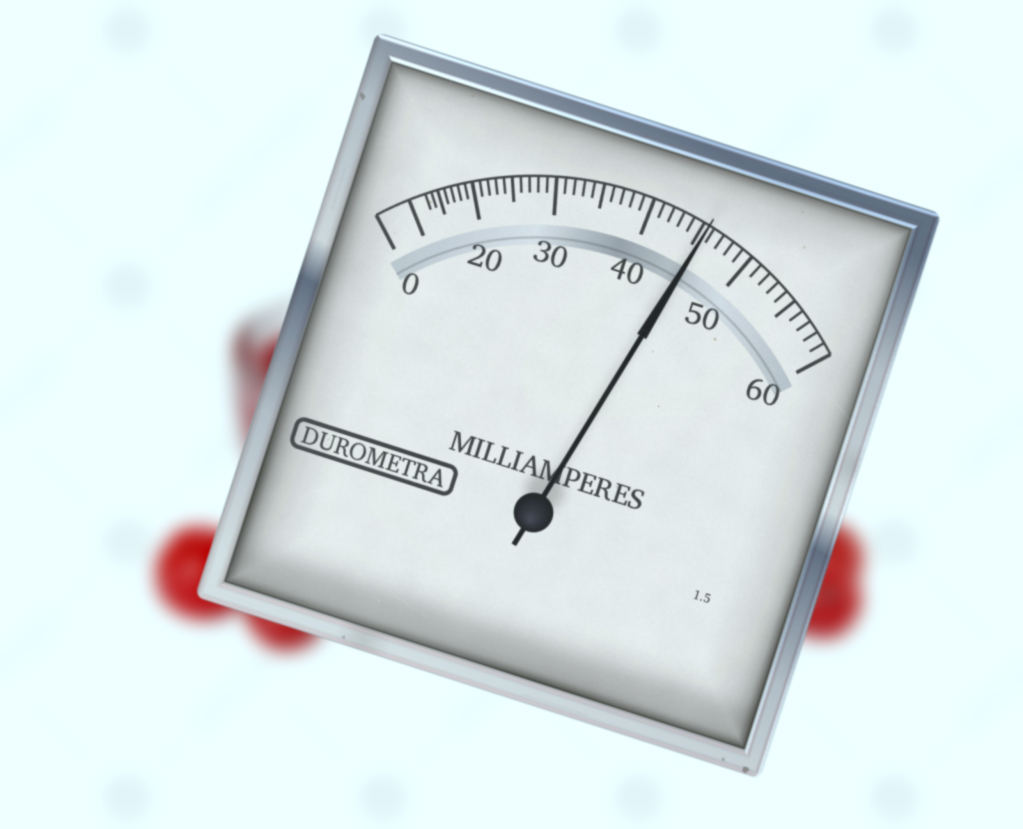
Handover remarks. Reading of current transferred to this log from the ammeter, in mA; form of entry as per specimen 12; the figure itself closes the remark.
45.5
